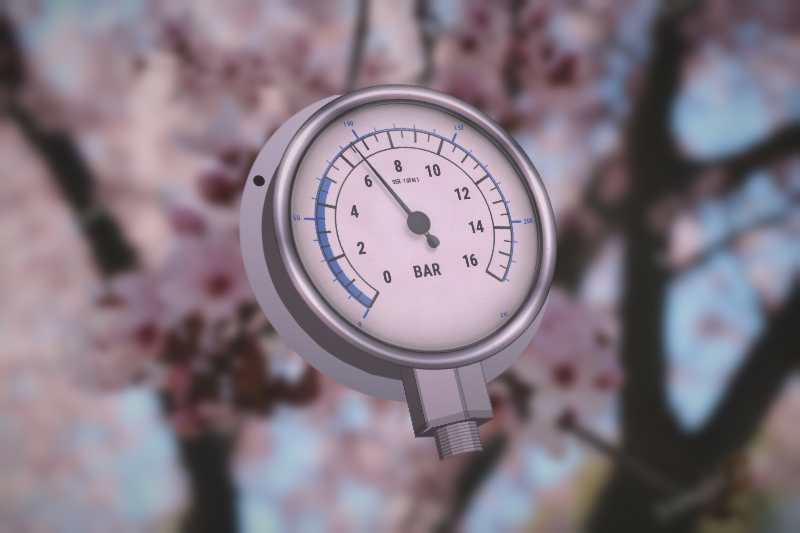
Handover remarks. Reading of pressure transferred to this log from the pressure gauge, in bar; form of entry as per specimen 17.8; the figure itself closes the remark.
6.5
